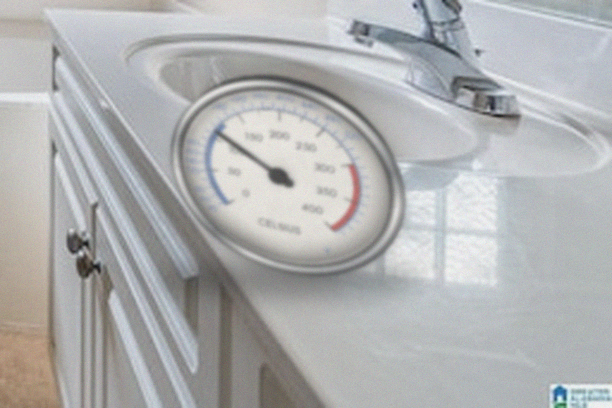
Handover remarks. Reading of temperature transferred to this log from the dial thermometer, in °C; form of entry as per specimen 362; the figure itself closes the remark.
112.5
